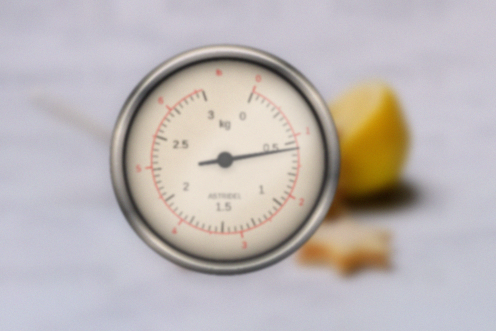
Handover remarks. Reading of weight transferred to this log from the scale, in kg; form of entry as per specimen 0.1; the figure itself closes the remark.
0.55
